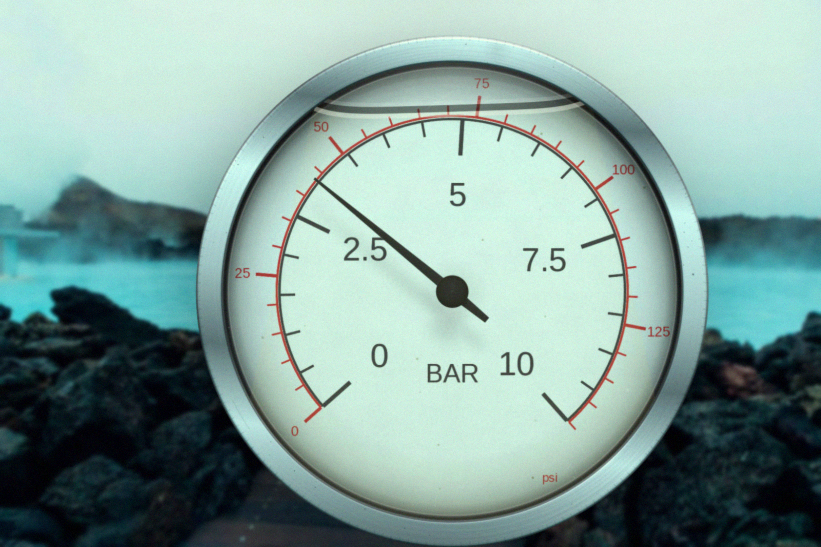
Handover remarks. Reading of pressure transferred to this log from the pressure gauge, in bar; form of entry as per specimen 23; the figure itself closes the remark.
3
